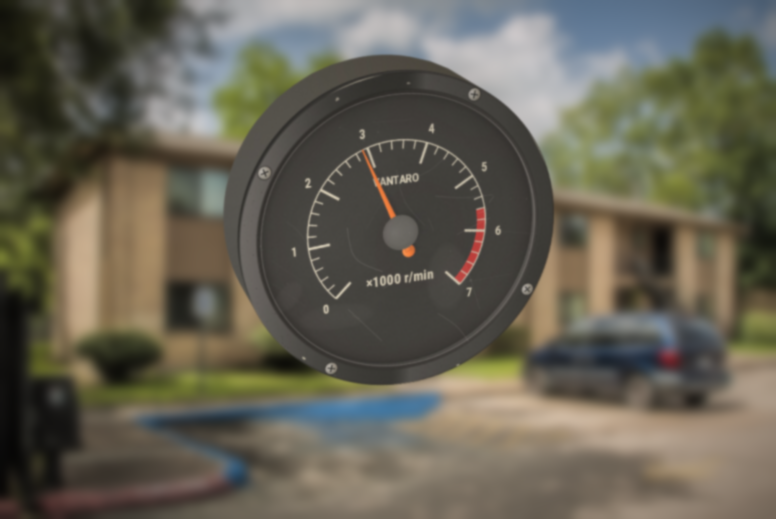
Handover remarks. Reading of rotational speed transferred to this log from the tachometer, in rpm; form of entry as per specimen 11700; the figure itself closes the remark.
2900
